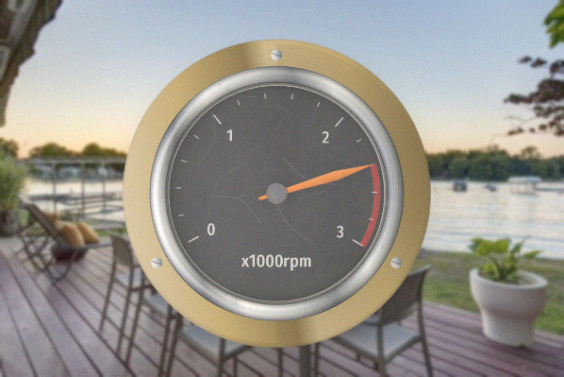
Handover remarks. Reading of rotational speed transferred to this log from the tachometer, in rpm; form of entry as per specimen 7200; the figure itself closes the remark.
2400
